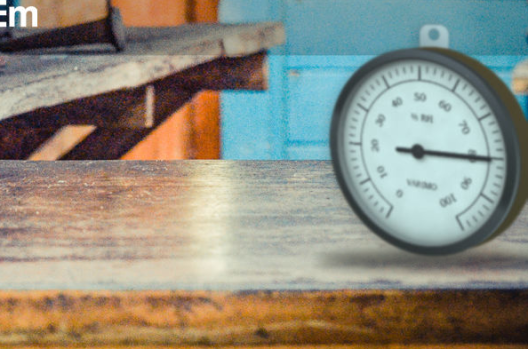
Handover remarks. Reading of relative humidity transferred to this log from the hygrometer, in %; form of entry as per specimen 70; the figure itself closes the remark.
80
